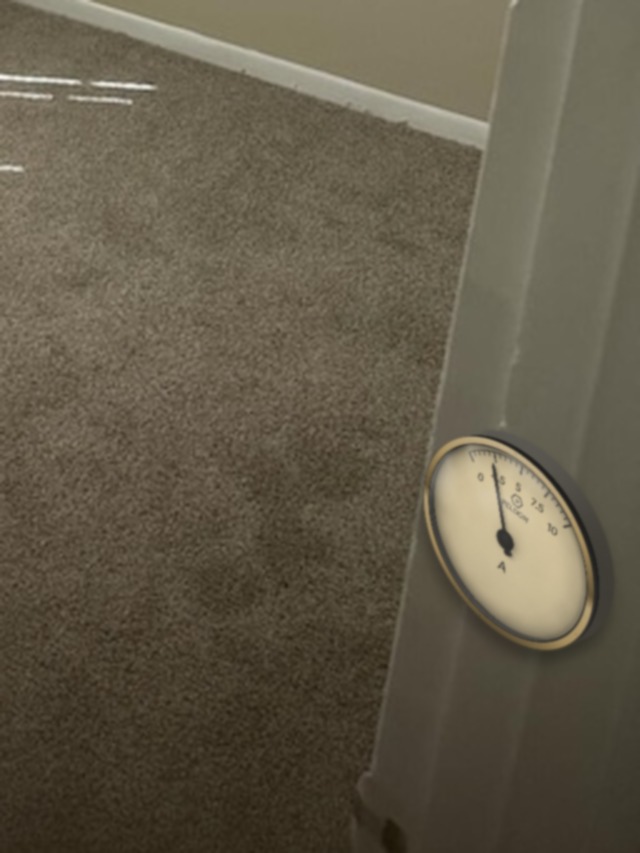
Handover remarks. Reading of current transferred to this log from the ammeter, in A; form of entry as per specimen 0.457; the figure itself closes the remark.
2.5
